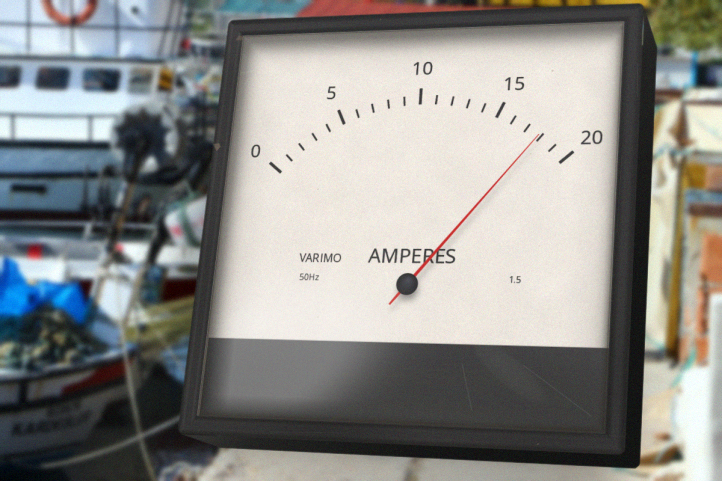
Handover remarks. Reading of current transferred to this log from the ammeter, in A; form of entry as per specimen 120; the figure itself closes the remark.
18
